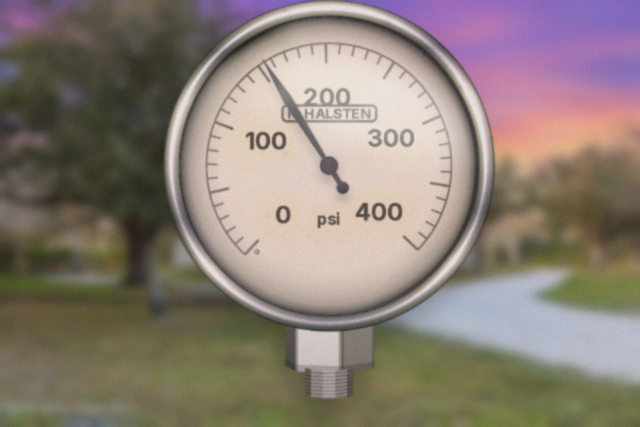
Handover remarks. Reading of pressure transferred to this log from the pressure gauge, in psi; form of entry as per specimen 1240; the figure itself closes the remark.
155
